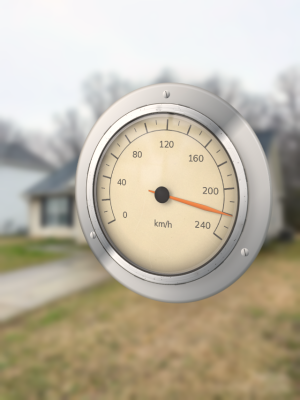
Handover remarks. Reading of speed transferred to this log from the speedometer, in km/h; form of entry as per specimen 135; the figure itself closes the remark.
220
